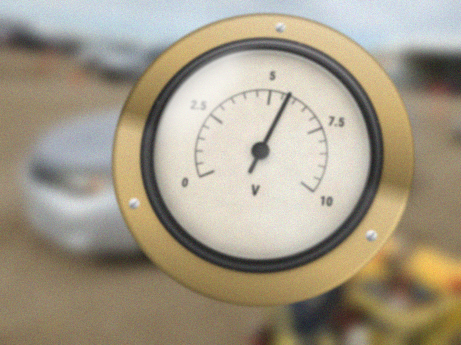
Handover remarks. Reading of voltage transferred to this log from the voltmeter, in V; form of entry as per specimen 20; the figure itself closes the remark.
5.75
